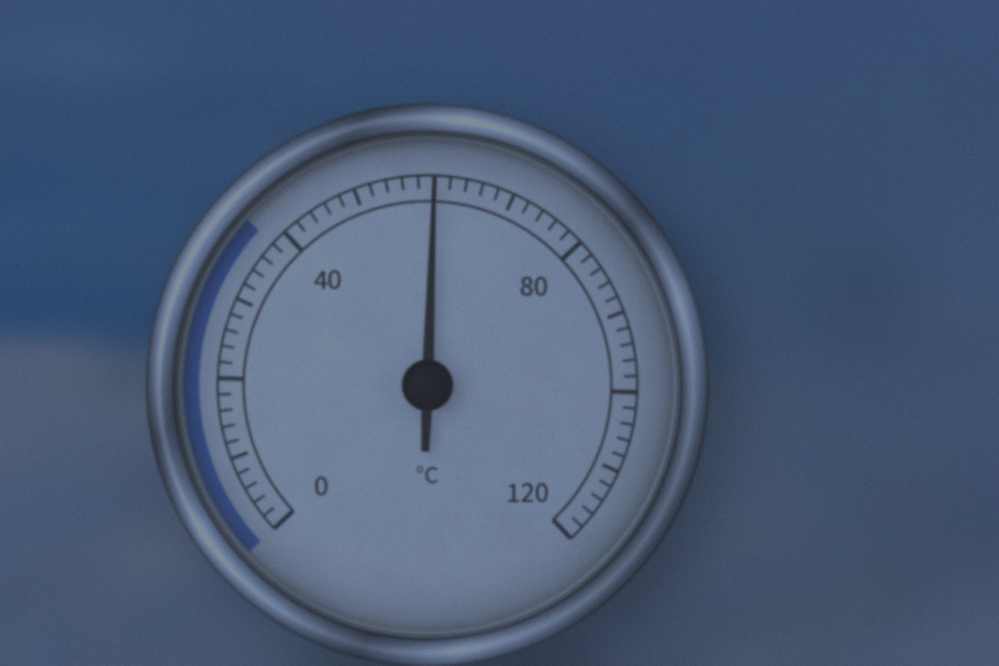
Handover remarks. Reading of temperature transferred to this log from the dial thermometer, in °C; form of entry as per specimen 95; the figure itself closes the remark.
60
